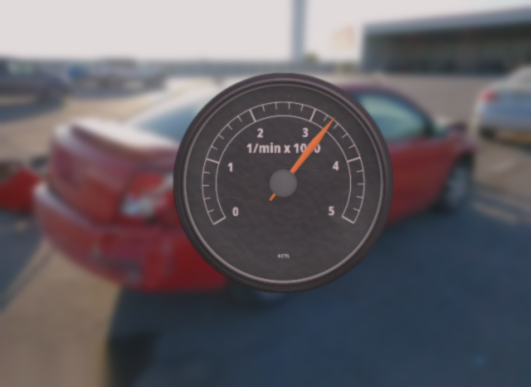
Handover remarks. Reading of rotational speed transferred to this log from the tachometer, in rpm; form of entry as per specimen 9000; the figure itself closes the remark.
3300
